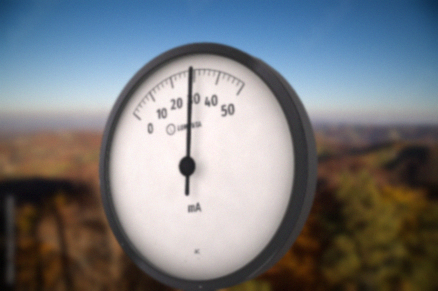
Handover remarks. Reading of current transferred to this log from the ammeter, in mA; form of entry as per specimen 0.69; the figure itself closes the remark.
30
